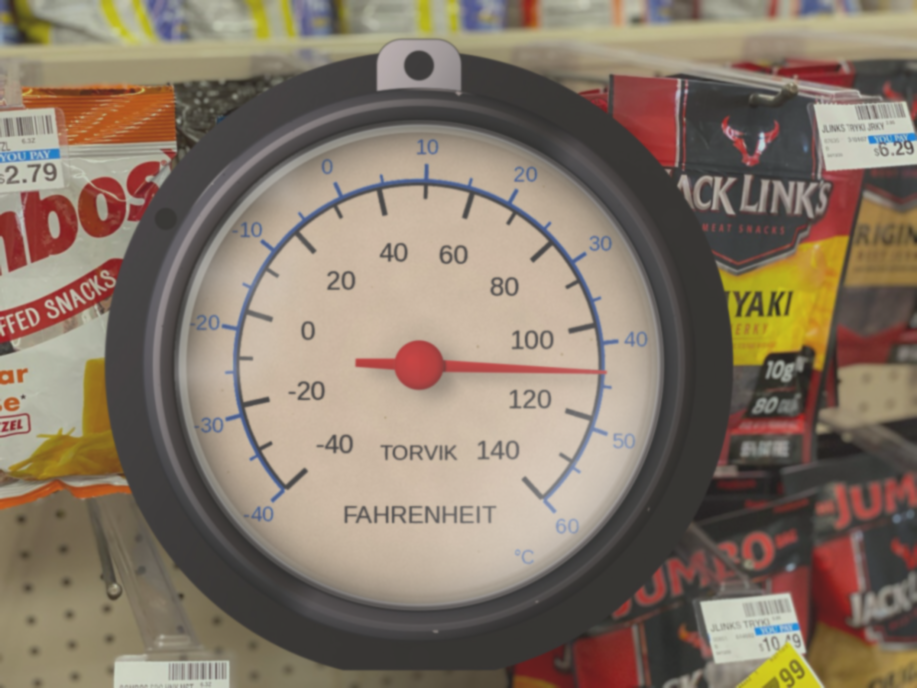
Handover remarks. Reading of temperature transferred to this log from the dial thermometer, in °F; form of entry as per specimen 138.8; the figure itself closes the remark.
110
